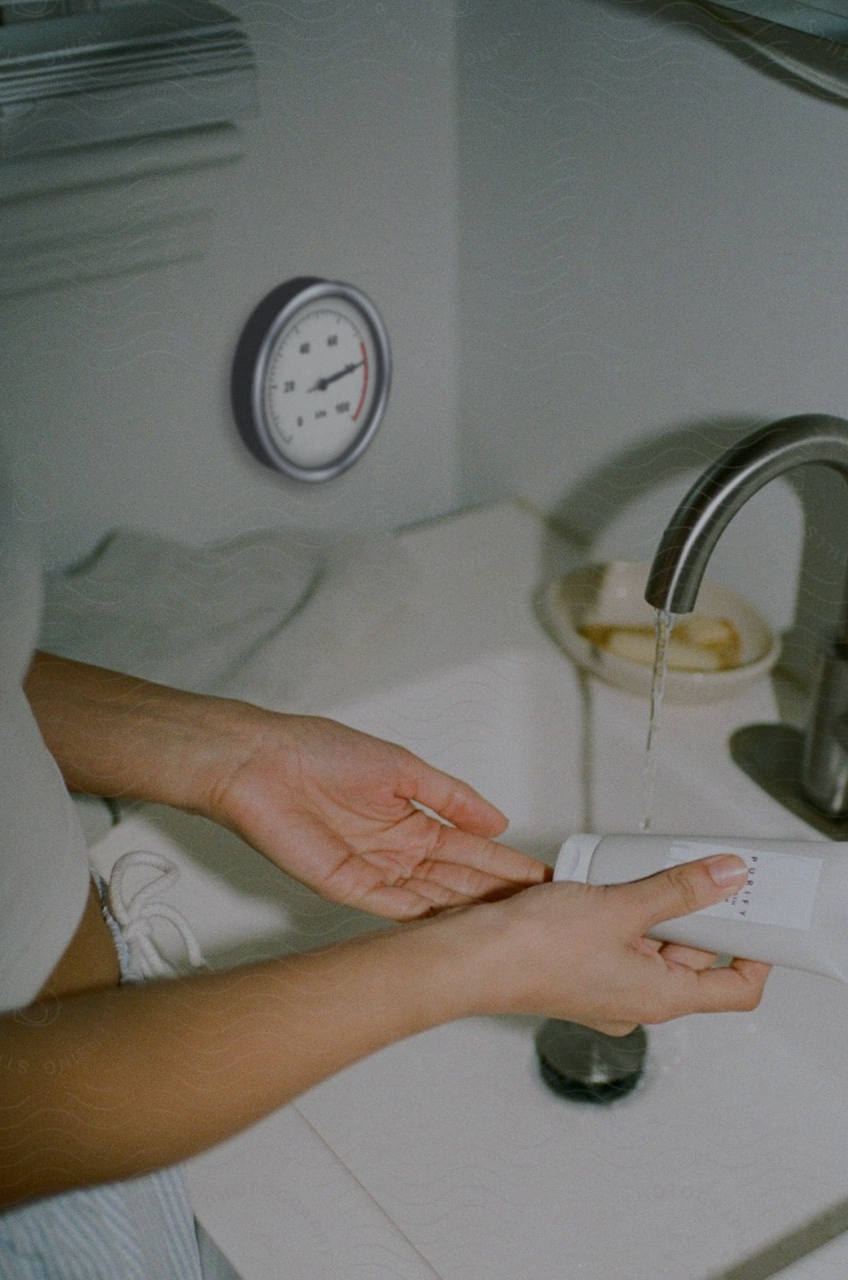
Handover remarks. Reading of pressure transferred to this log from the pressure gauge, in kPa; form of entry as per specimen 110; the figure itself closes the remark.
80
